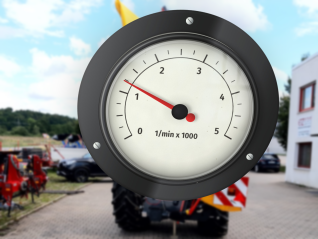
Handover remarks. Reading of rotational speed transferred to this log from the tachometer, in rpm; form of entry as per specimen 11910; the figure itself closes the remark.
1250
